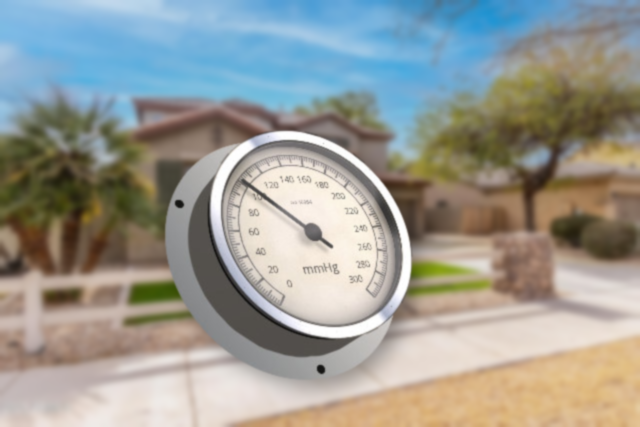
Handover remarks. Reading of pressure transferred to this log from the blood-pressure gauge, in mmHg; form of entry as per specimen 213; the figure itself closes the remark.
100
